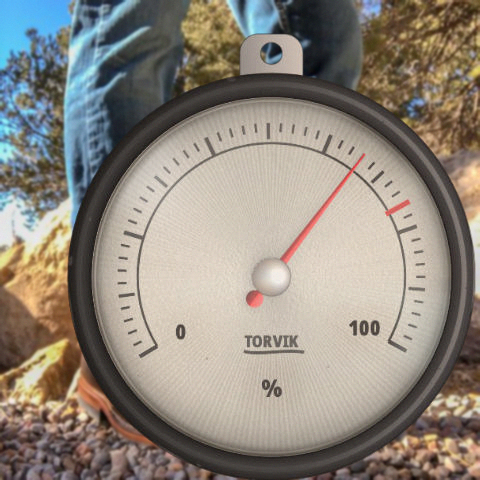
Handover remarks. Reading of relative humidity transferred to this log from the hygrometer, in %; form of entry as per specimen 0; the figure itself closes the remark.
66
